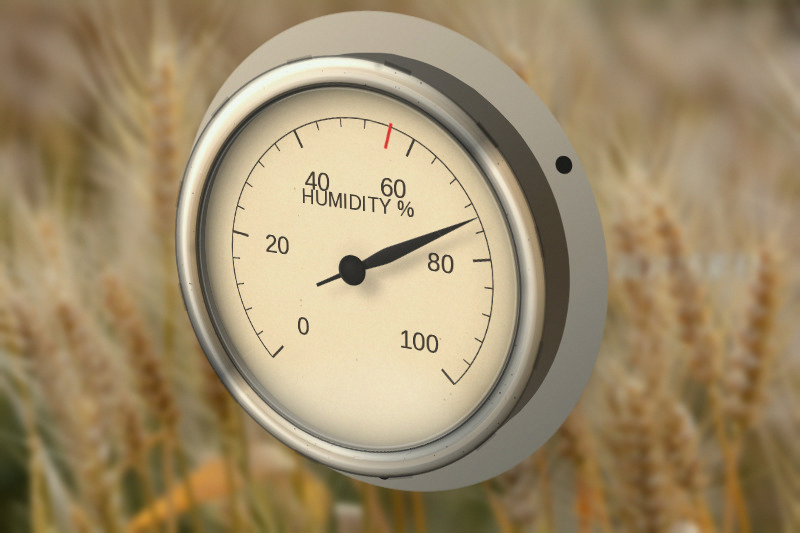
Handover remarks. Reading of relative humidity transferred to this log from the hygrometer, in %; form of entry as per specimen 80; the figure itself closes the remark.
74
